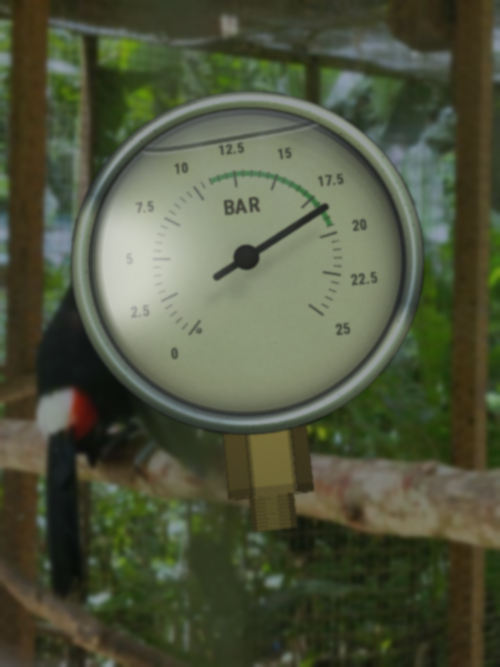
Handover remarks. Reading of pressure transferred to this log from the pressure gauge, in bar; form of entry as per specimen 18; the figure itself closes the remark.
18.5
